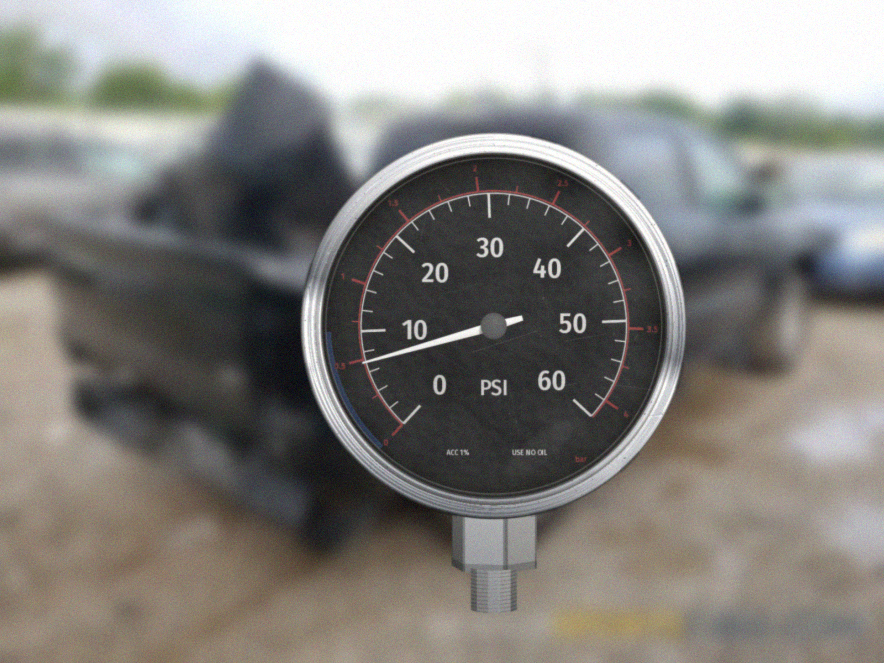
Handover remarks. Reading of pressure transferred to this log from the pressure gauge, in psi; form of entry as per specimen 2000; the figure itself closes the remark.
7
